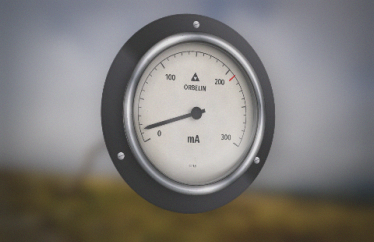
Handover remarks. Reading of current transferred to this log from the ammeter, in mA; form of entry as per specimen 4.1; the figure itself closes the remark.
15
